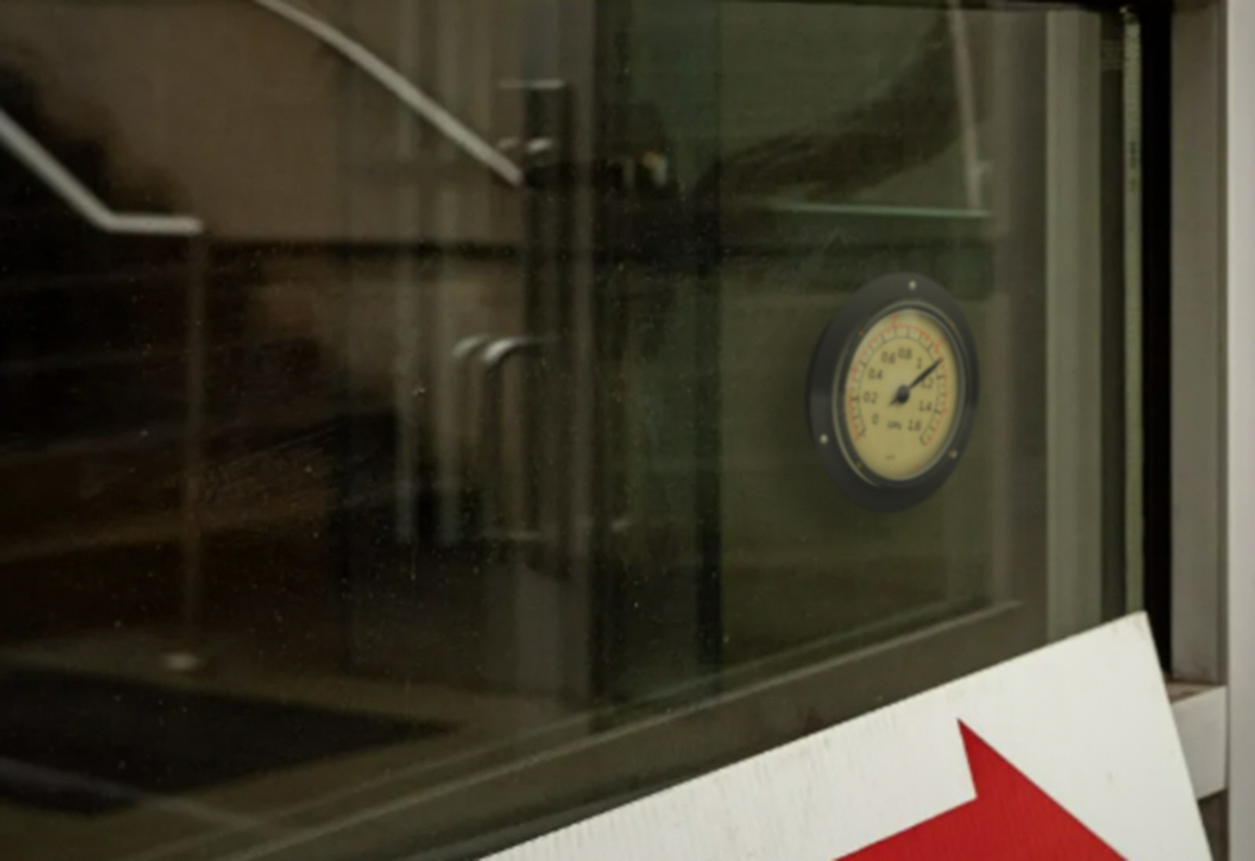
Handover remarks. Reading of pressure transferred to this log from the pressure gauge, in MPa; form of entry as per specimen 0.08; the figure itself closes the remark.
1.1
